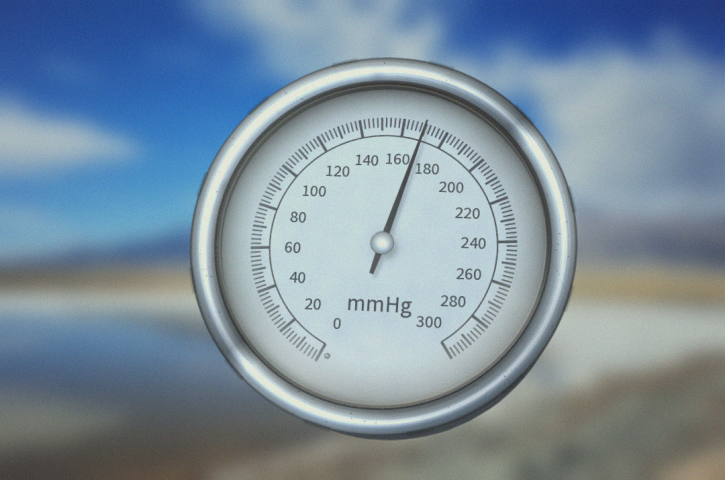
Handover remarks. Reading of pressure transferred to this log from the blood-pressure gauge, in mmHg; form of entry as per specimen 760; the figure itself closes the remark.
170
